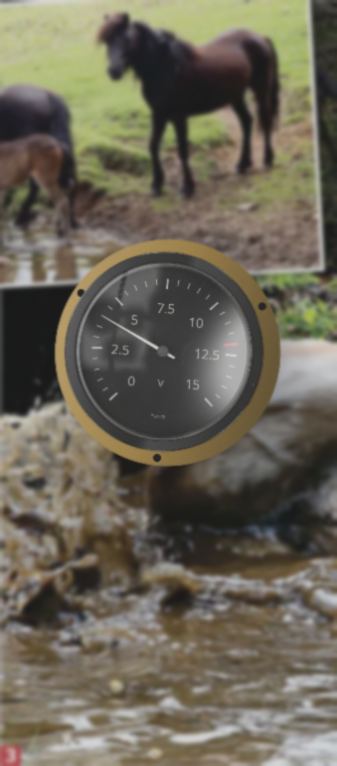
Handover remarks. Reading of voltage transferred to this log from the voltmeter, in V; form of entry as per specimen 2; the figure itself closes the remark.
4
